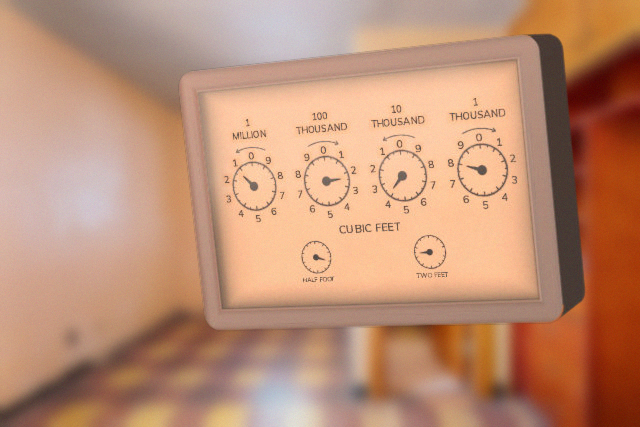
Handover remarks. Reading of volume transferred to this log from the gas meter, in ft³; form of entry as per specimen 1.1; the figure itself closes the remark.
123800
